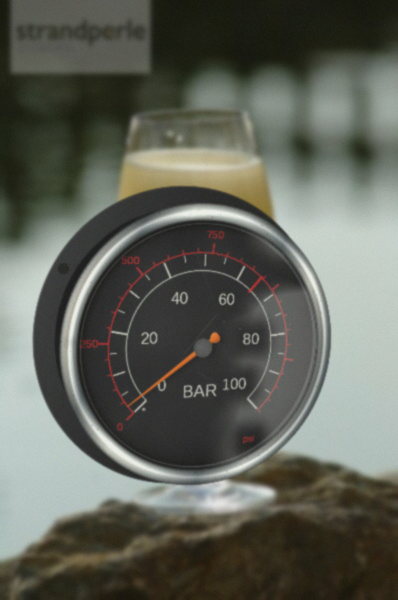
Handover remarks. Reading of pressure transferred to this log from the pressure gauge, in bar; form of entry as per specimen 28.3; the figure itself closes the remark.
2.5
